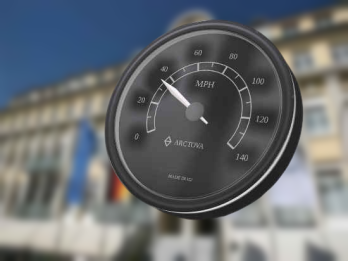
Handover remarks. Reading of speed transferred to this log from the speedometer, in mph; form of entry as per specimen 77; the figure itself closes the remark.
35
